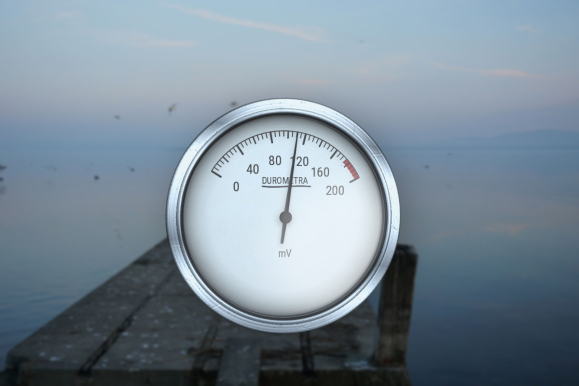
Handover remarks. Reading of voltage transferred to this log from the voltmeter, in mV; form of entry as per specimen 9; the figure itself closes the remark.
110
